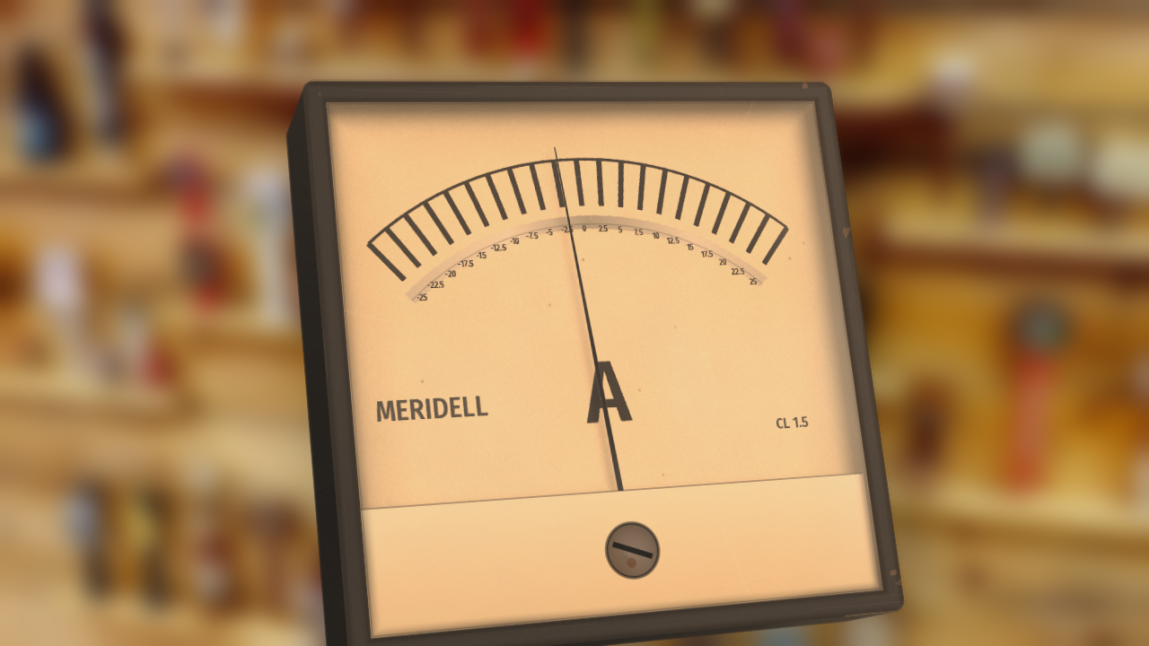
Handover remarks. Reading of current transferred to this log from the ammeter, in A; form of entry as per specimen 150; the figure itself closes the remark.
-2.5
